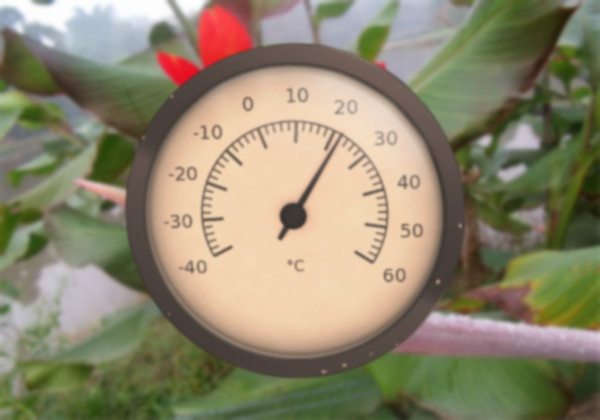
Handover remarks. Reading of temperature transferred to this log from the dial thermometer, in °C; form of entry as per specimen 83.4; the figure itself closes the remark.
22
